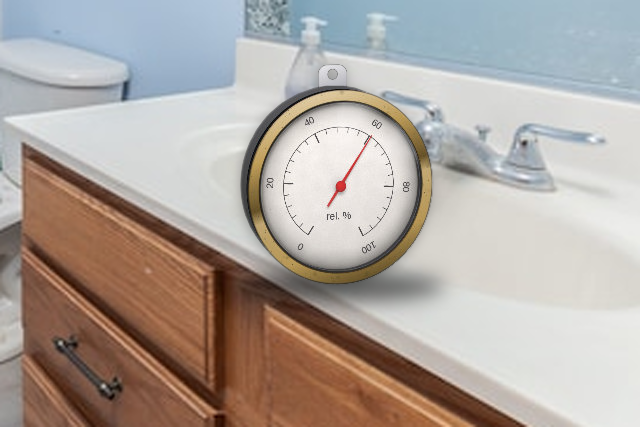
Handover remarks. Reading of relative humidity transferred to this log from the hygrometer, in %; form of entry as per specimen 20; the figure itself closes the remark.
60
